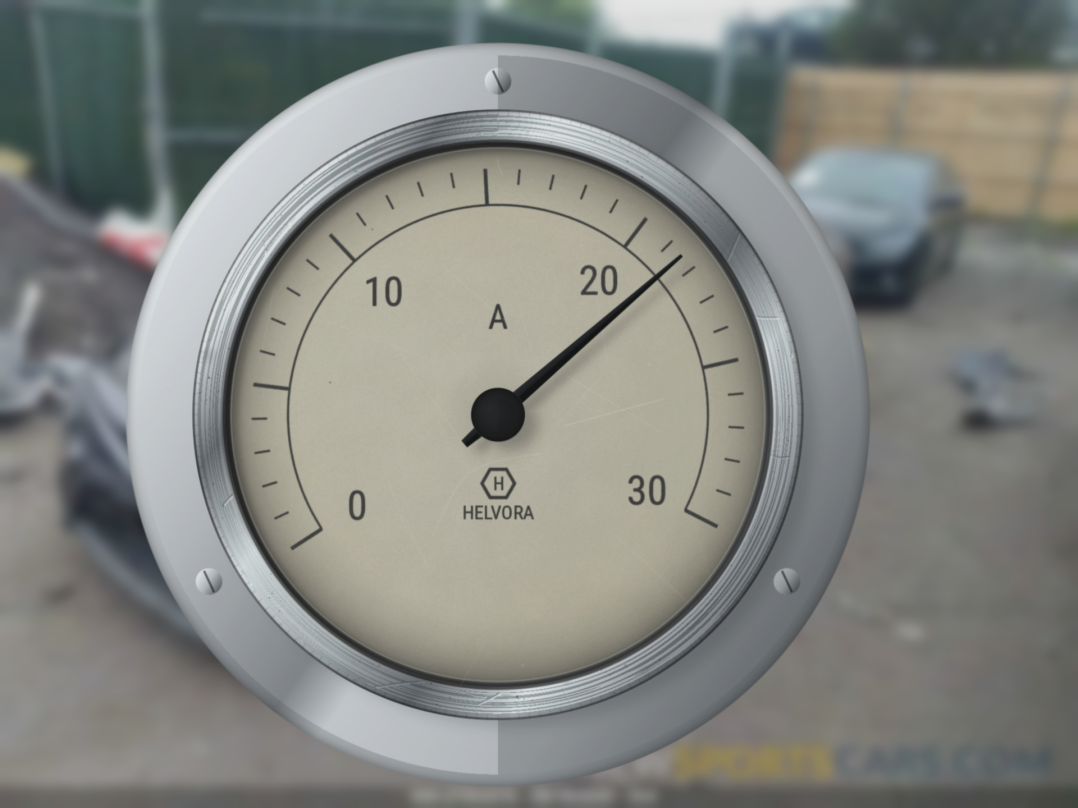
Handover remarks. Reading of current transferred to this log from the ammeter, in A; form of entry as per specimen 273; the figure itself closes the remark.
21.5
